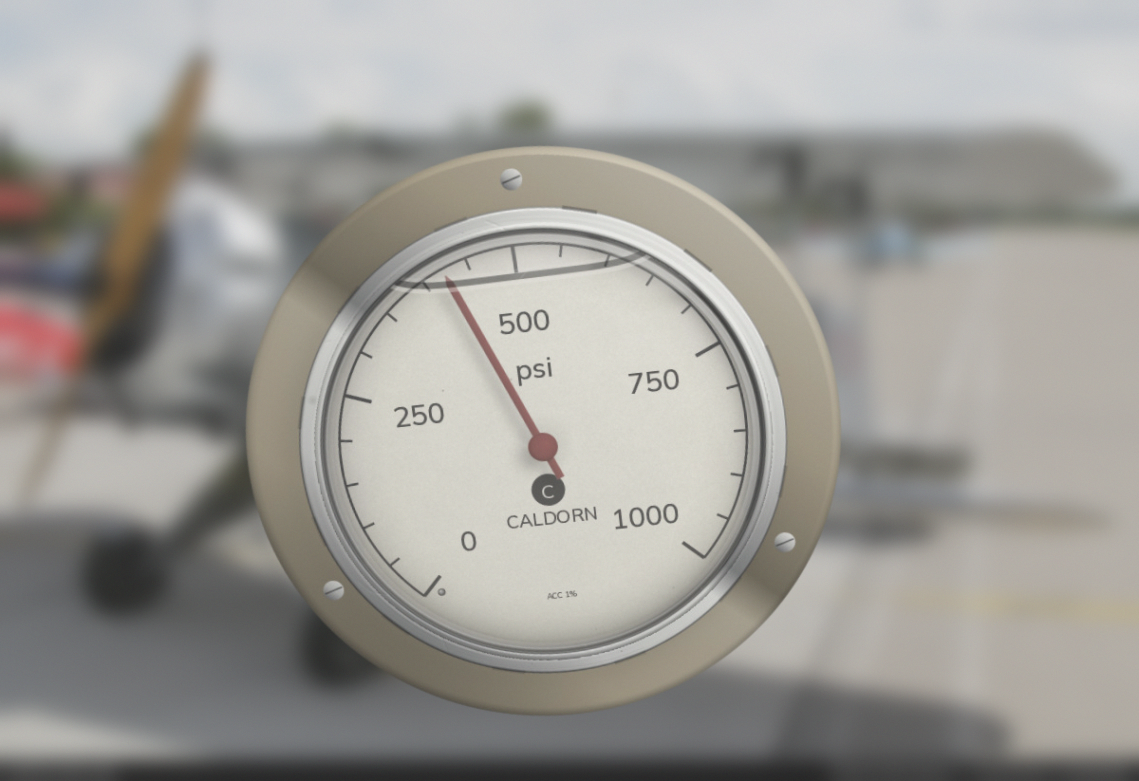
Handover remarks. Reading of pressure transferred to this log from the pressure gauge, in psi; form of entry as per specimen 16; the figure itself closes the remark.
425
